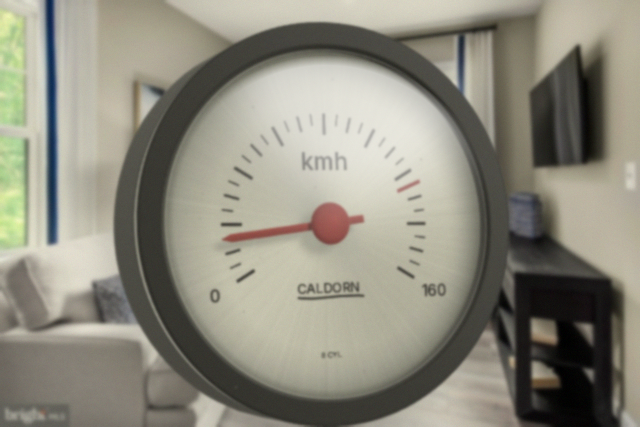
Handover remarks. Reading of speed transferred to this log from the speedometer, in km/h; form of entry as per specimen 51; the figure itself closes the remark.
15
